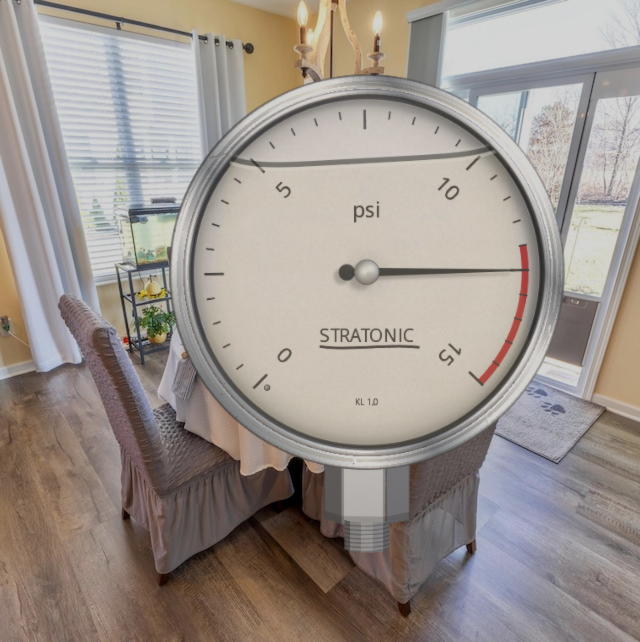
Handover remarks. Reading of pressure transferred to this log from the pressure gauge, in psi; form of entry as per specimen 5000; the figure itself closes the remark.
12.5
